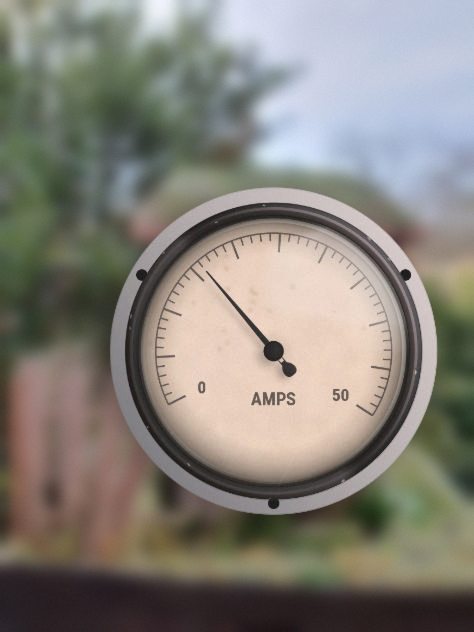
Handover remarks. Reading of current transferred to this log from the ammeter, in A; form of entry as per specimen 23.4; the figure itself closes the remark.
16
